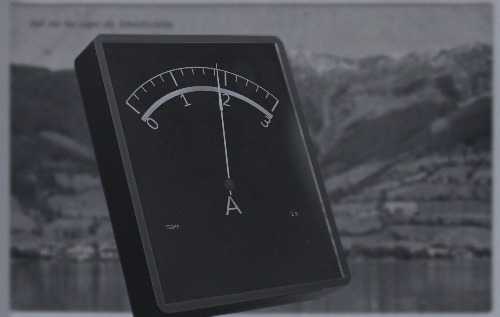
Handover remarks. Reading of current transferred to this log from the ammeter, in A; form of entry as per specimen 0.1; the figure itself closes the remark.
1.8
